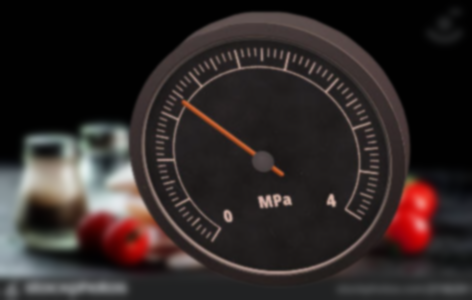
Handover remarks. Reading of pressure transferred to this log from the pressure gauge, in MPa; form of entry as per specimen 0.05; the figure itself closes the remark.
1.4
